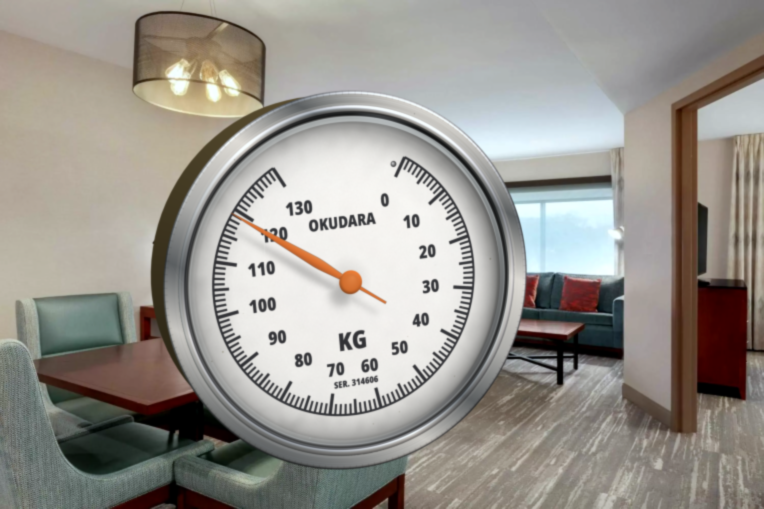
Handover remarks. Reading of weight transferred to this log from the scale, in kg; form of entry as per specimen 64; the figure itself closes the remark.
119
